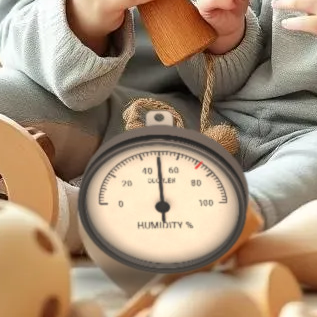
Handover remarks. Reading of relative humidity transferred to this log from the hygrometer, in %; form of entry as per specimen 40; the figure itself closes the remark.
50
